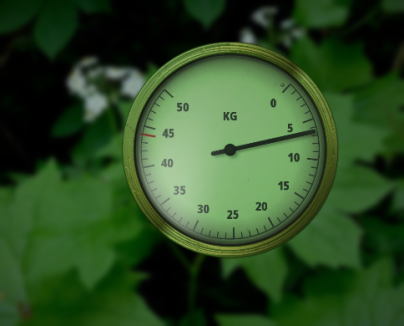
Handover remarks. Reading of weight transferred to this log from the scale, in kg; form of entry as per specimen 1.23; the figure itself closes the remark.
6.5
